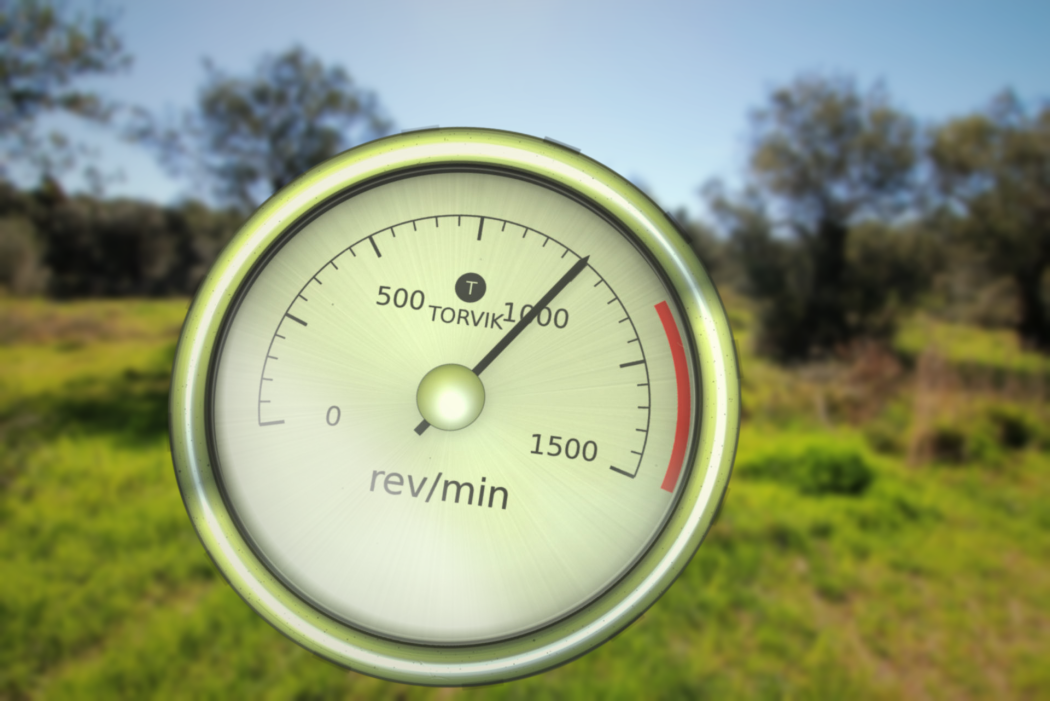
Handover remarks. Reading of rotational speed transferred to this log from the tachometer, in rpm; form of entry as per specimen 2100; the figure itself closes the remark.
1000
